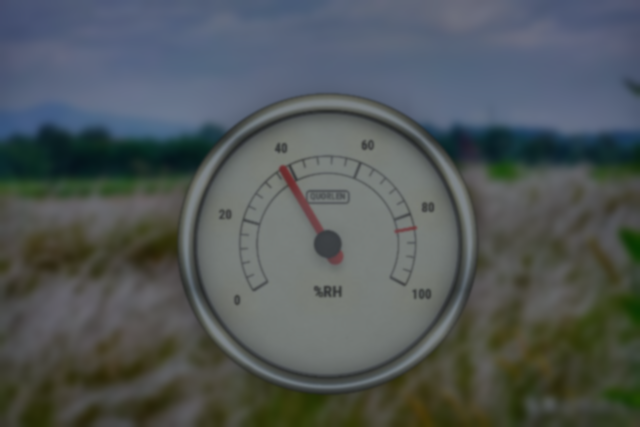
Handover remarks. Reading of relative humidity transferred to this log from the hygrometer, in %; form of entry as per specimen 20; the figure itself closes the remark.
38
